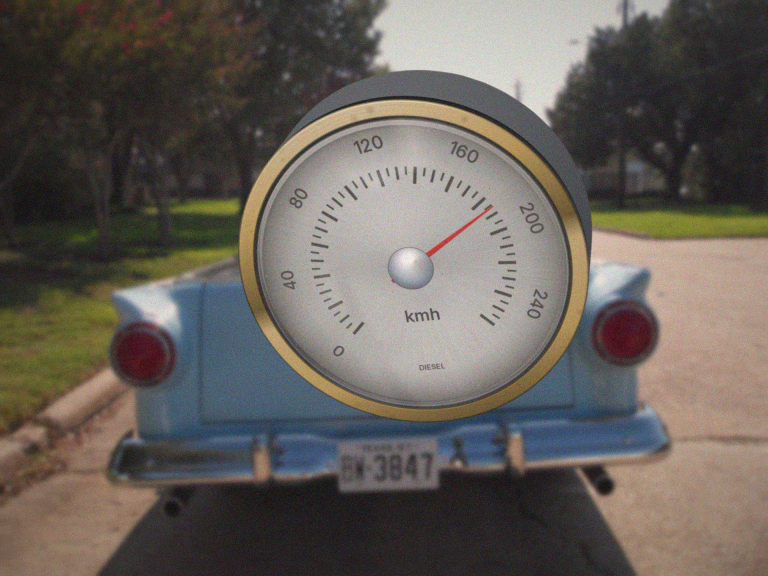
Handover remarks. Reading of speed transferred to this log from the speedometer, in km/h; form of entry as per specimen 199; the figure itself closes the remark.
185
